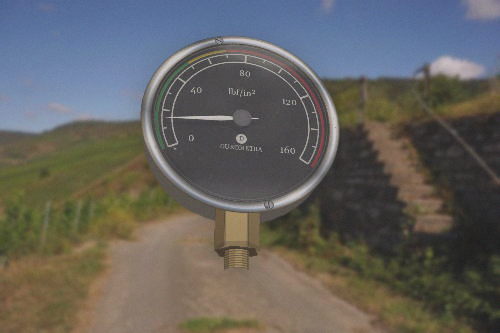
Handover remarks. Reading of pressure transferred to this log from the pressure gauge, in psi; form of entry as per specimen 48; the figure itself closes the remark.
15
